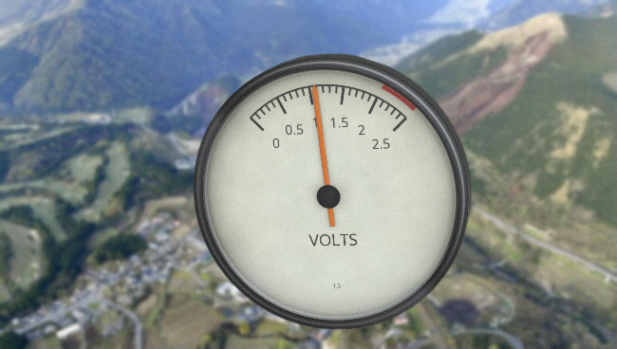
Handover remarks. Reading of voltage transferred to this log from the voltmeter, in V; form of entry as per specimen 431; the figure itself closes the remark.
1.1
